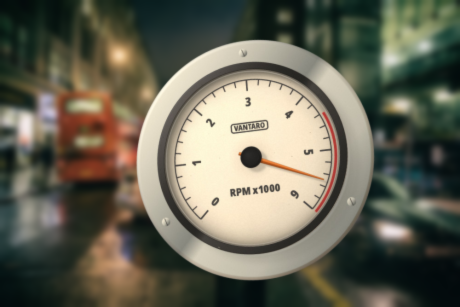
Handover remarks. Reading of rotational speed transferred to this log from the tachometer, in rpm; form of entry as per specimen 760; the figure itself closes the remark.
5500
